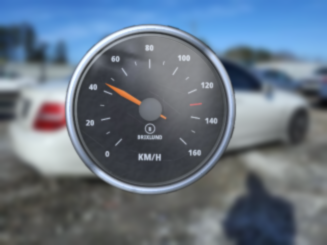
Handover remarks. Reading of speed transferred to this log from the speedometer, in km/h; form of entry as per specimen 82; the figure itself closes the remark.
45
